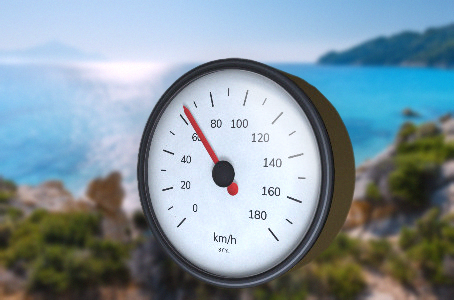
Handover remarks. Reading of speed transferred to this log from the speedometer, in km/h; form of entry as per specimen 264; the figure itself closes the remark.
65
